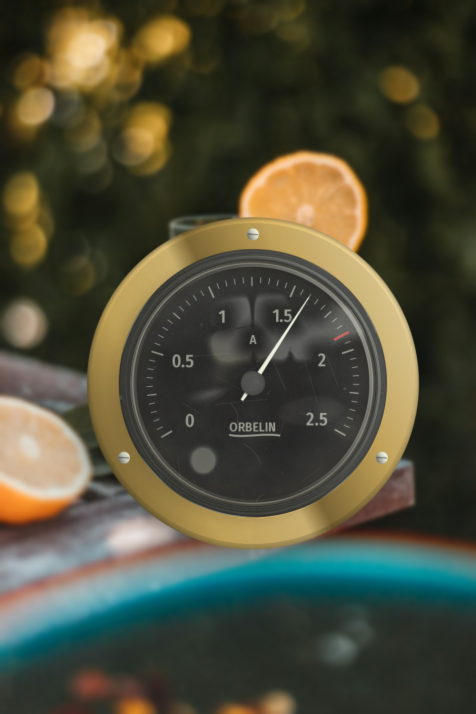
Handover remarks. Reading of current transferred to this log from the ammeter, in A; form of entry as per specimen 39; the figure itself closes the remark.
1.6
